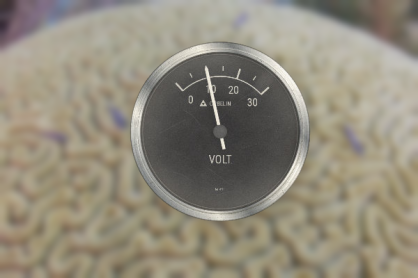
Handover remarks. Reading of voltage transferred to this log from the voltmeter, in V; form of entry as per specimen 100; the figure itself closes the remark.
10
